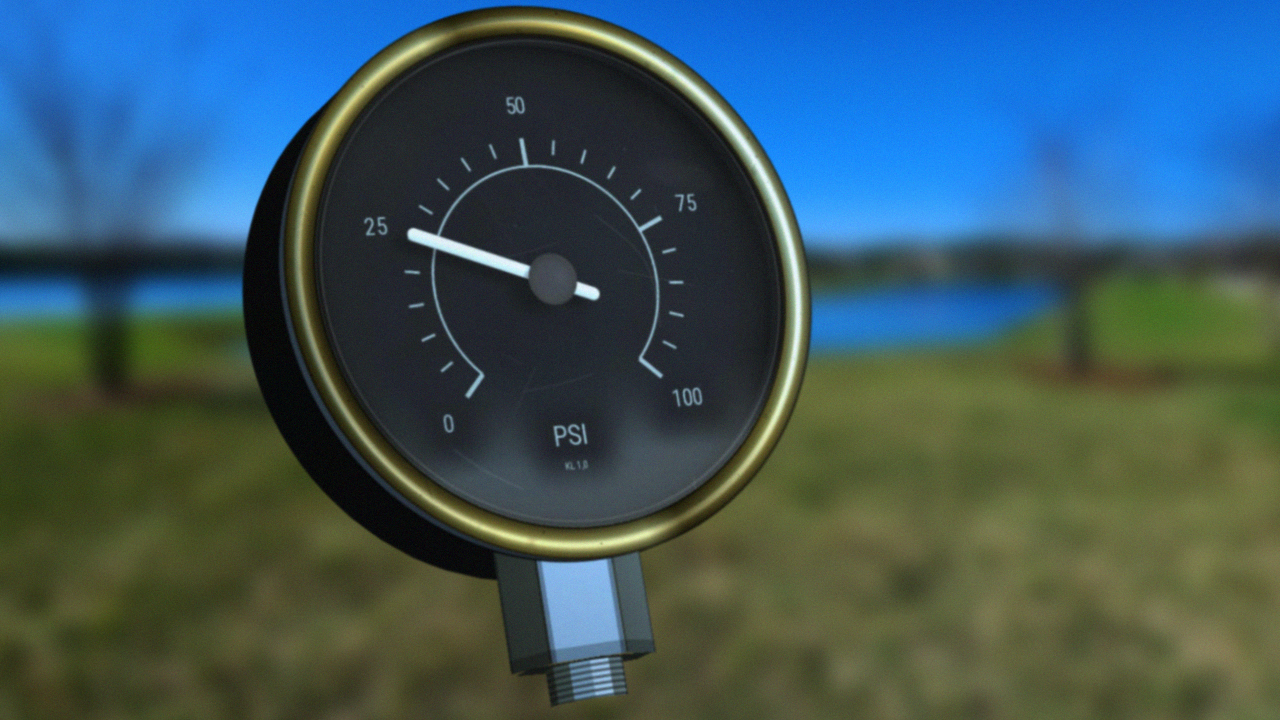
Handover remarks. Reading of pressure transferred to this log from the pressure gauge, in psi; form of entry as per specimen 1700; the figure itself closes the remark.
25
